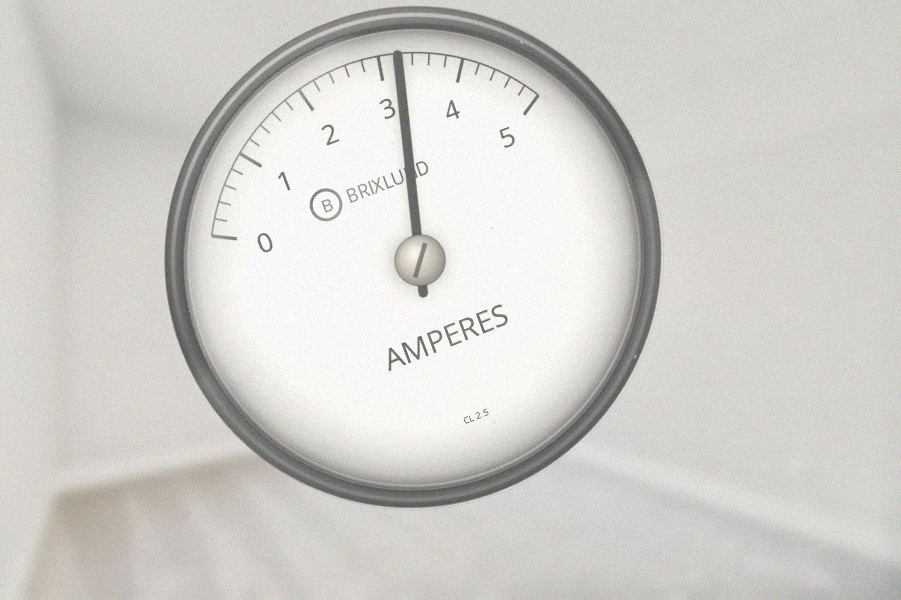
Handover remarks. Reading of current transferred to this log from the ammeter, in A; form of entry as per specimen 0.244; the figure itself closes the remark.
3.2
